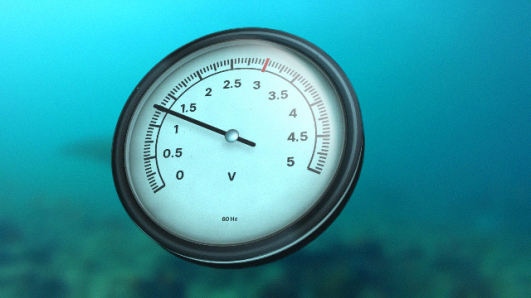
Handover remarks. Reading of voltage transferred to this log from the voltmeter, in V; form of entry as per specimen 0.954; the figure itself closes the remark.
1.25
